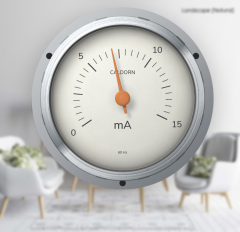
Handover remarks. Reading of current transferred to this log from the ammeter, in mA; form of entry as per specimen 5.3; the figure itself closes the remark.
7
